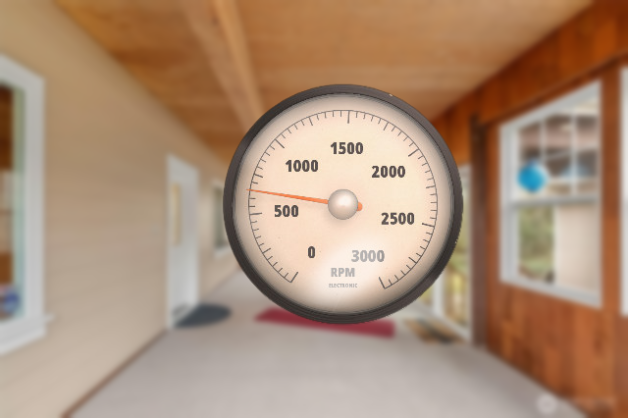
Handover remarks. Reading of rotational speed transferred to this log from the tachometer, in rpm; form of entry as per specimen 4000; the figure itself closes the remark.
650
